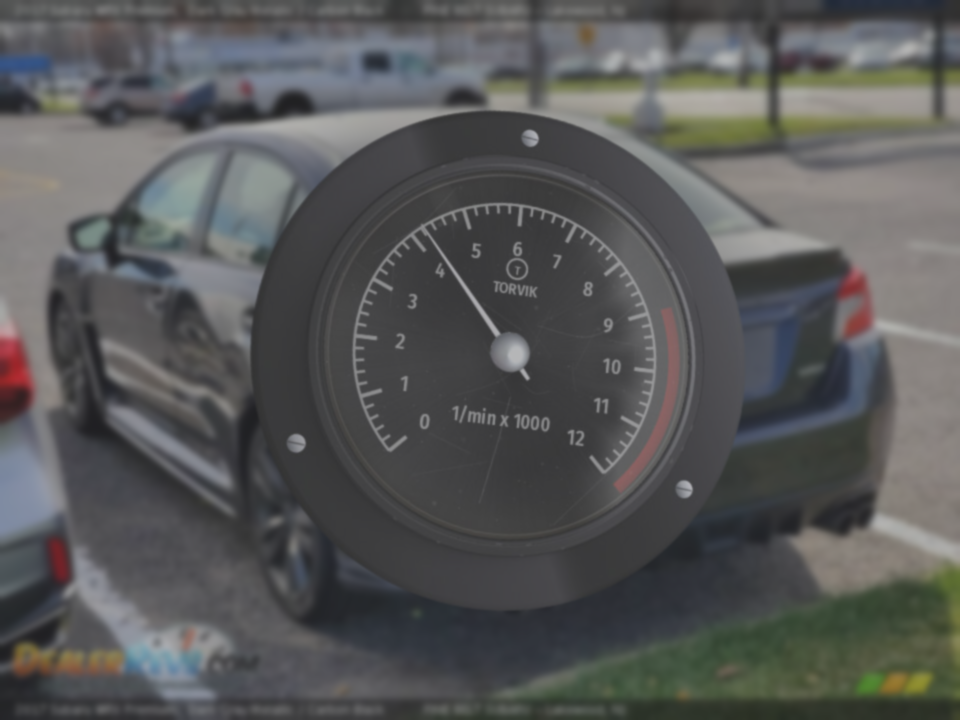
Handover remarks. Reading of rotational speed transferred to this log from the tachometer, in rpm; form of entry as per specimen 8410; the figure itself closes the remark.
4200
